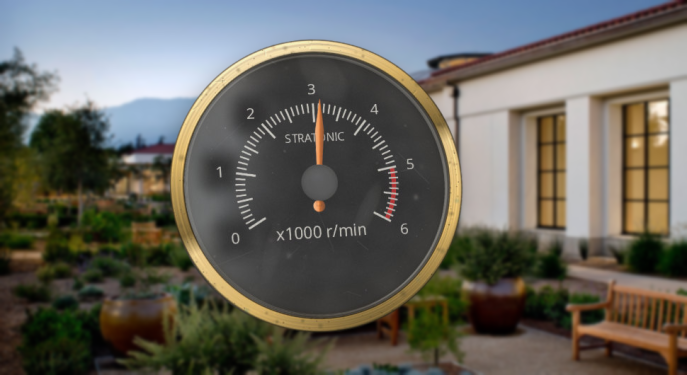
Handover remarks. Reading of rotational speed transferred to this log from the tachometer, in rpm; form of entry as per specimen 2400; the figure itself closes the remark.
3100
